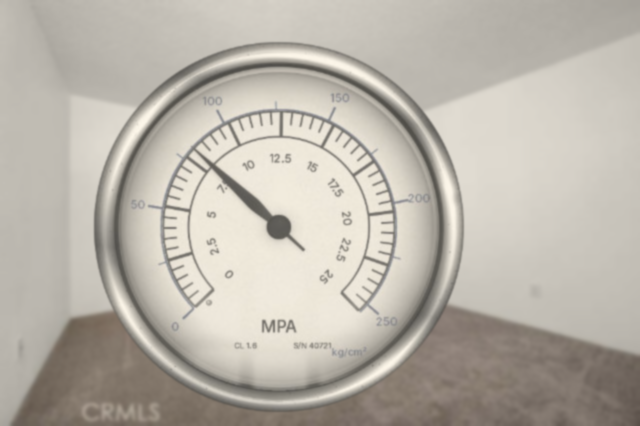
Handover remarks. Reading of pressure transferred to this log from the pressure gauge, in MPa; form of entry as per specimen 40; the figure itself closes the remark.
8
